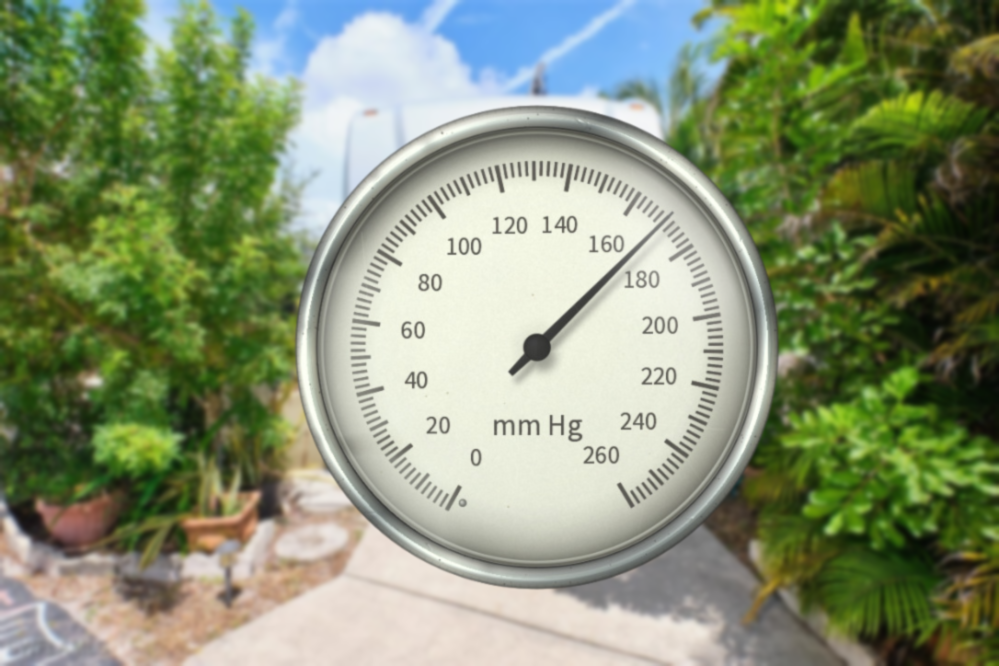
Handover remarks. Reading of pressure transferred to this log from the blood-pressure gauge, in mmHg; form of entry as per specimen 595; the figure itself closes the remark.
170
